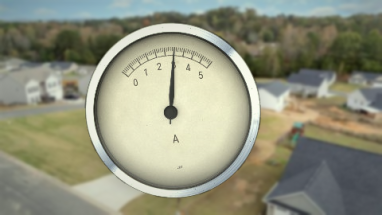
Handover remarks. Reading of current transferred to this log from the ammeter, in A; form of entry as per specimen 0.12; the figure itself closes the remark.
3
